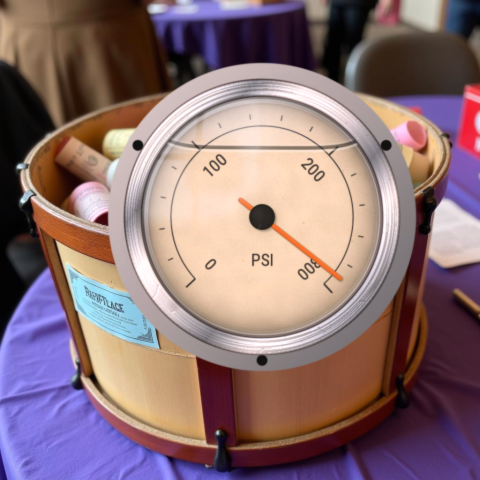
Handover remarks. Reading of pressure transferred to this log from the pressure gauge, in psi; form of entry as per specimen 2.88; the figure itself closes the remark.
290
